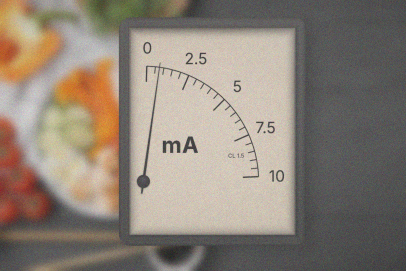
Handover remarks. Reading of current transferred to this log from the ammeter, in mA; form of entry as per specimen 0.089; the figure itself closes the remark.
0.75
